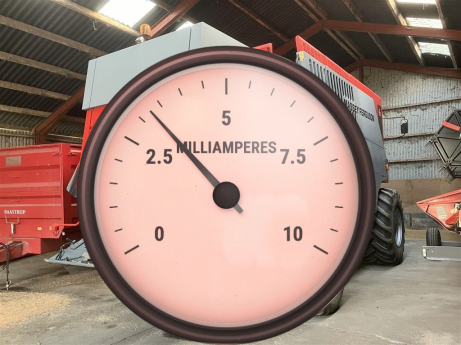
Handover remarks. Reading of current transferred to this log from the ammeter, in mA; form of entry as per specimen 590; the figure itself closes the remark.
3.25
